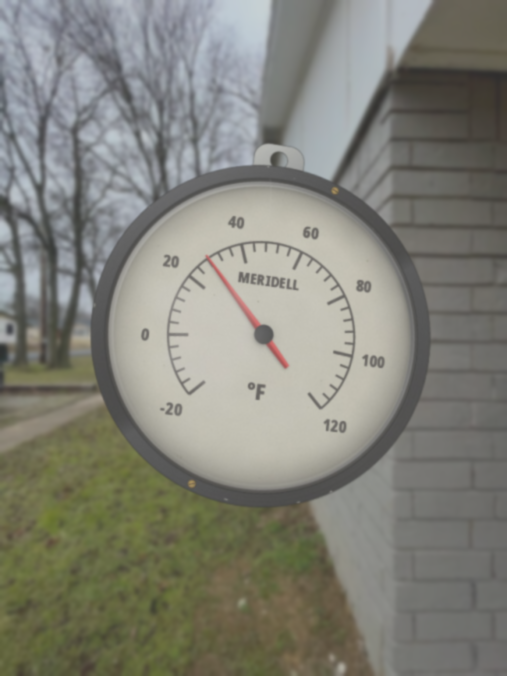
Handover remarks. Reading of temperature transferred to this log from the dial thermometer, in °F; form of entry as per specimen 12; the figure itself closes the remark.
28
